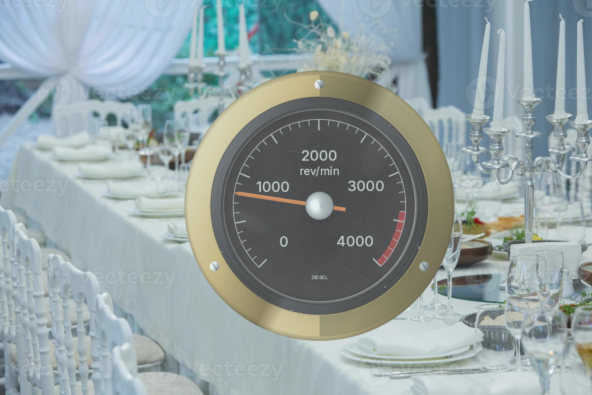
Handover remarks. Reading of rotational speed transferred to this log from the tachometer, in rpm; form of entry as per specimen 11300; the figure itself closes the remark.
800
